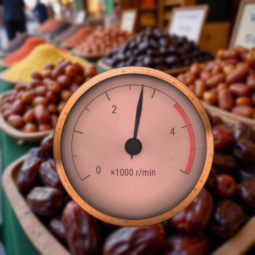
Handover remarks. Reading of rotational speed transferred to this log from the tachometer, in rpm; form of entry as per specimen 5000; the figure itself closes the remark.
2750
